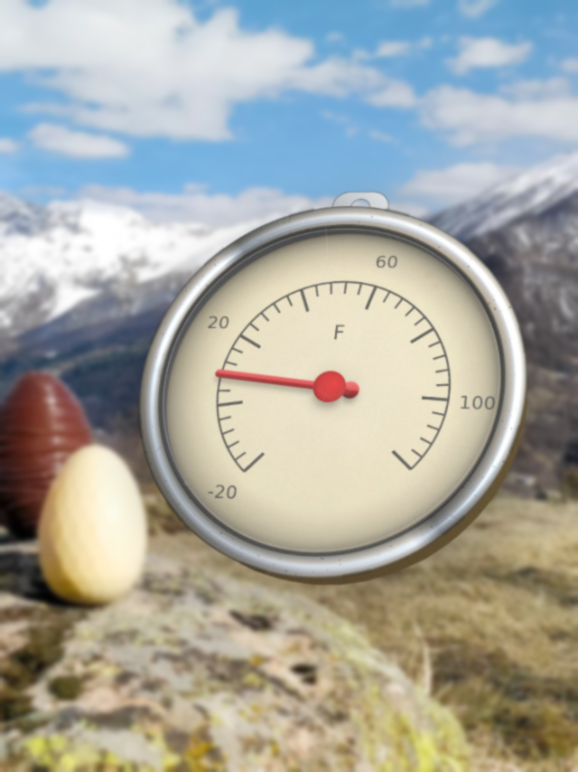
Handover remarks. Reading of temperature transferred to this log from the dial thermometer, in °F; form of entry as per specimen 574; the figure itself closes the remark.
8
